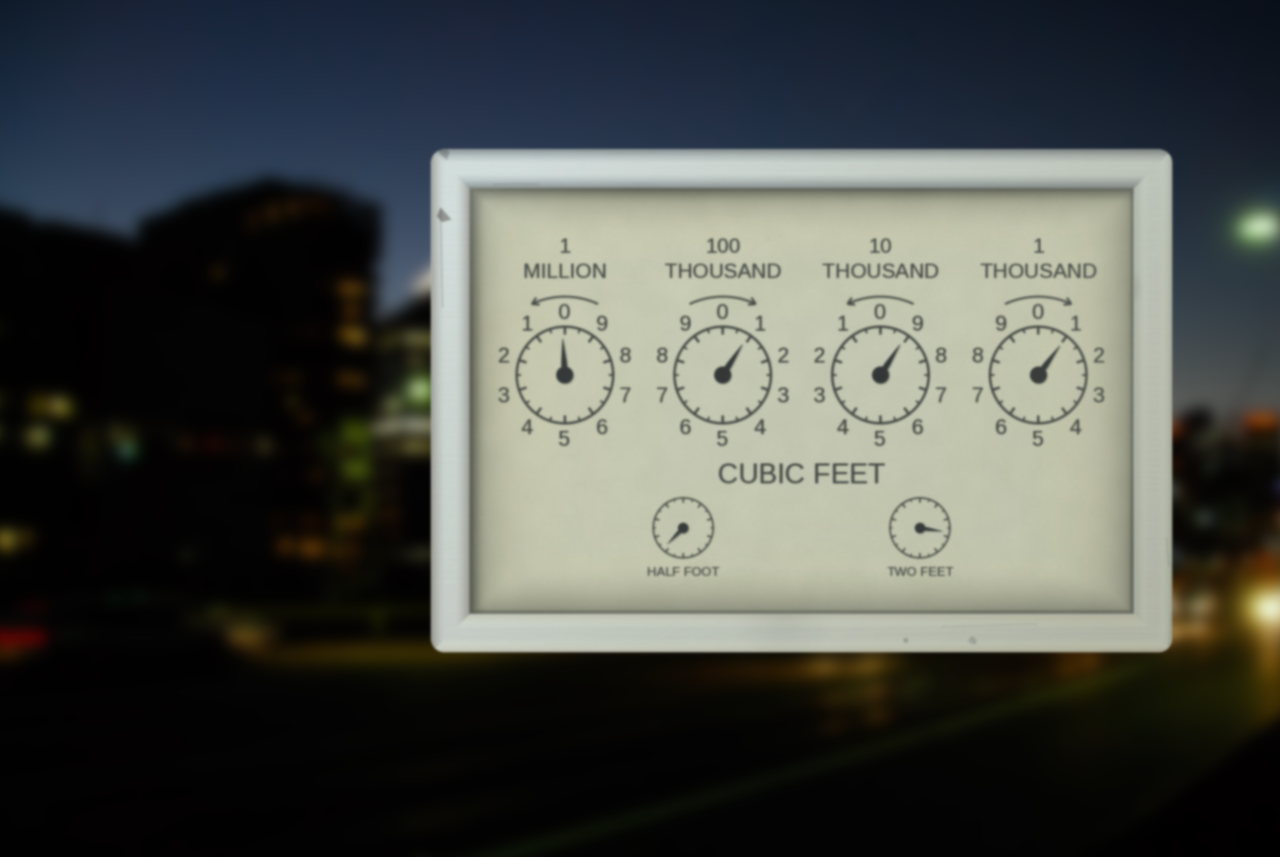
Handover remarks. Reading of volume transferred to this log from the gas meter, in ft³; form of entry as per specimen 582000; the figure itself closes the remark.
9100
